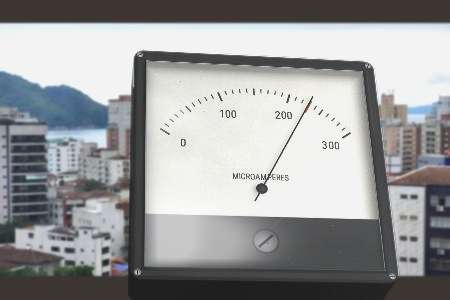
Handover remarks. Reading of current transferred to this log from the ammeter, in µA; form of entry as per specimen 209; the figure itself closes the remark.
230
